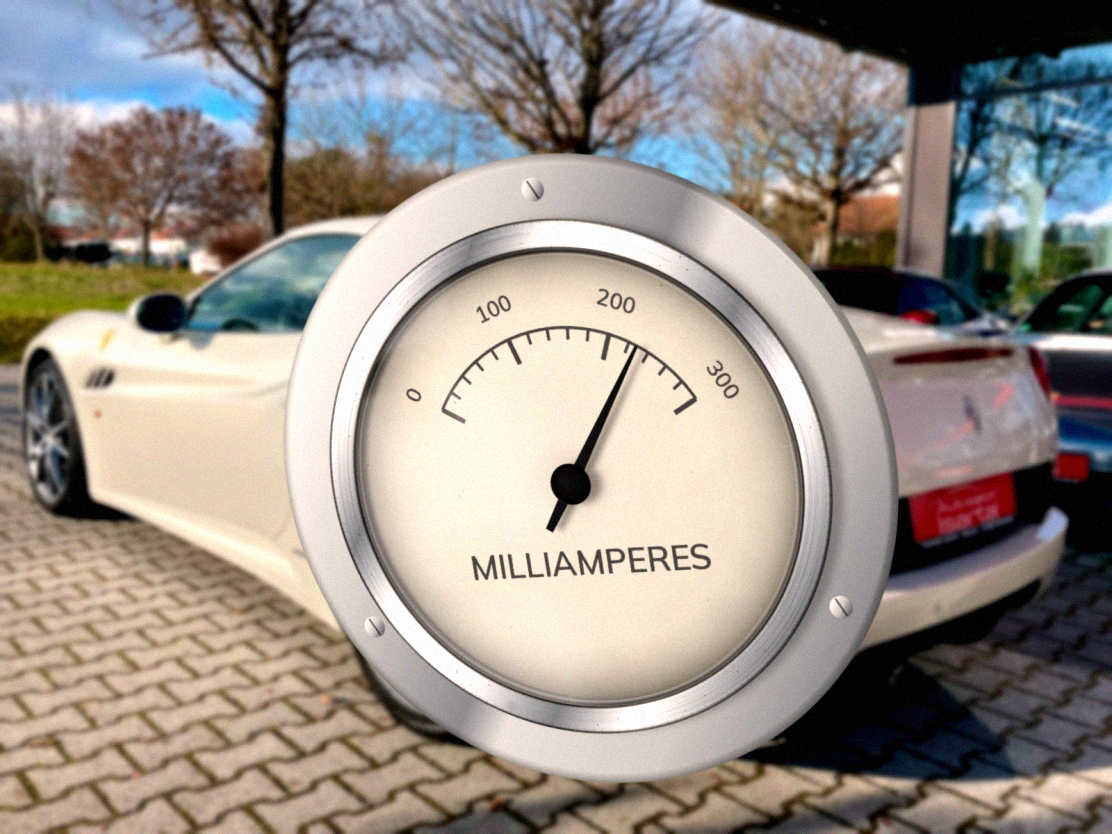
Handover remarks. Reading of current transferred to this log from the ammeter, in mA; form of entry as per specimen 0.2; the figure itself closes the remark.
230
